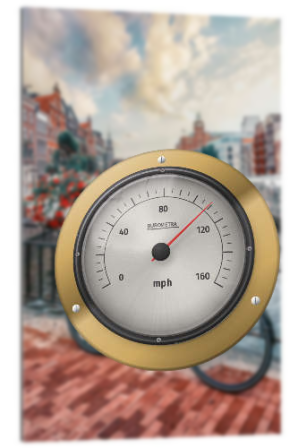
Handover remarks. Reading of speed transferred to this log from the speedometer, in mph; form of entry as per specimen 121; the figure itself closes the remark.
110
